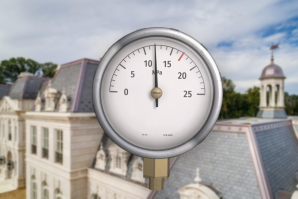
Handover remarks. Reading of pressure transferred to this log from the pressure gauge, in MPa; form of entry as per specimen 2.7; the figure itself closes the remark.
12
